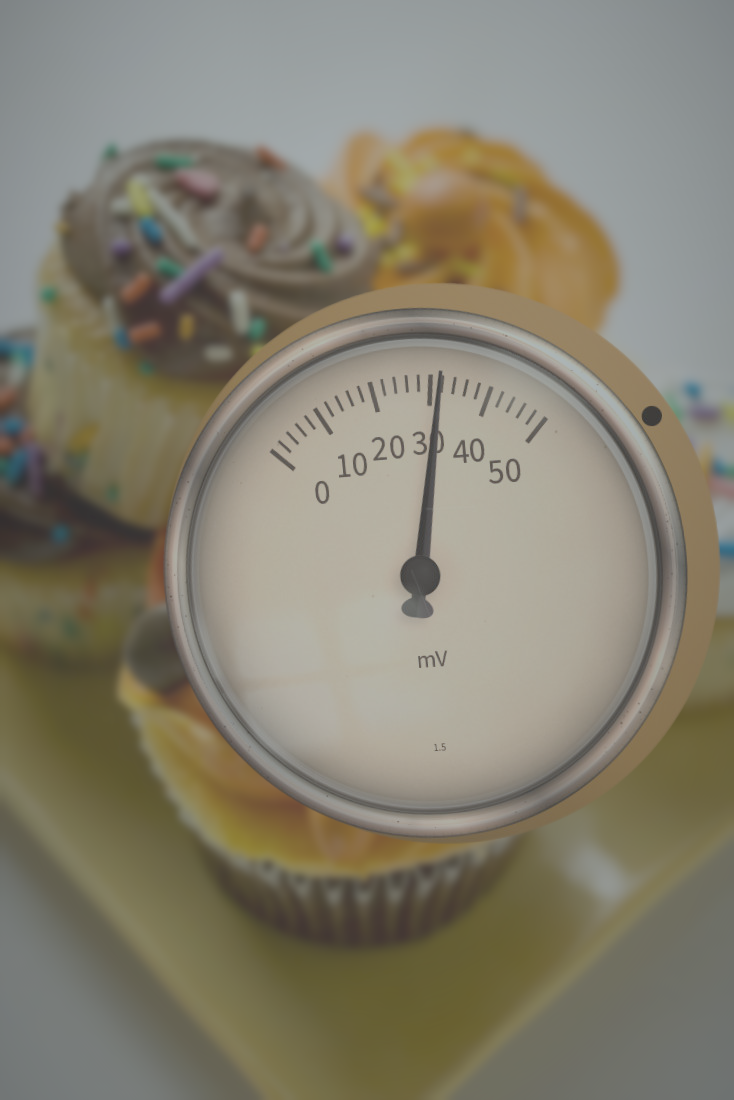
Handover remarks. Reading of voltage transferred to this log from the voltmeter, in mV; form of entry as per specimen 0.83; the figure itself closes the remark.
32
